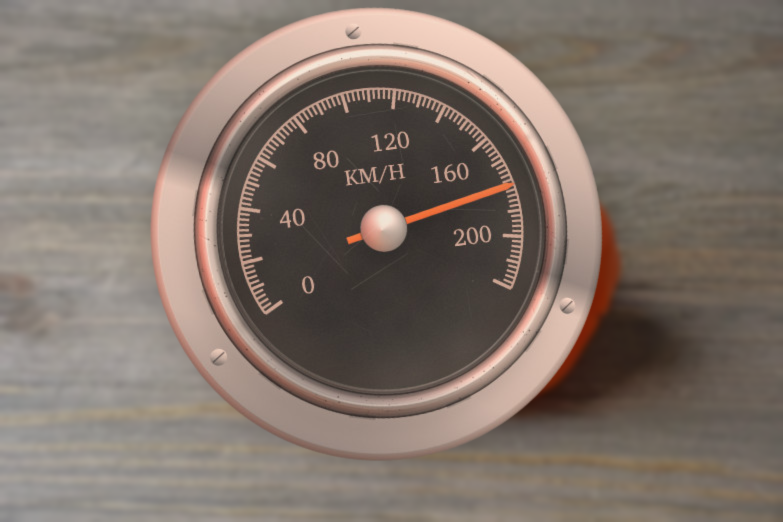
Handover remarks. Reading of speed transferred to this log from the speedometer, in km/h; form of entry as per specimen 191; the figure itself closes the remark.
180
